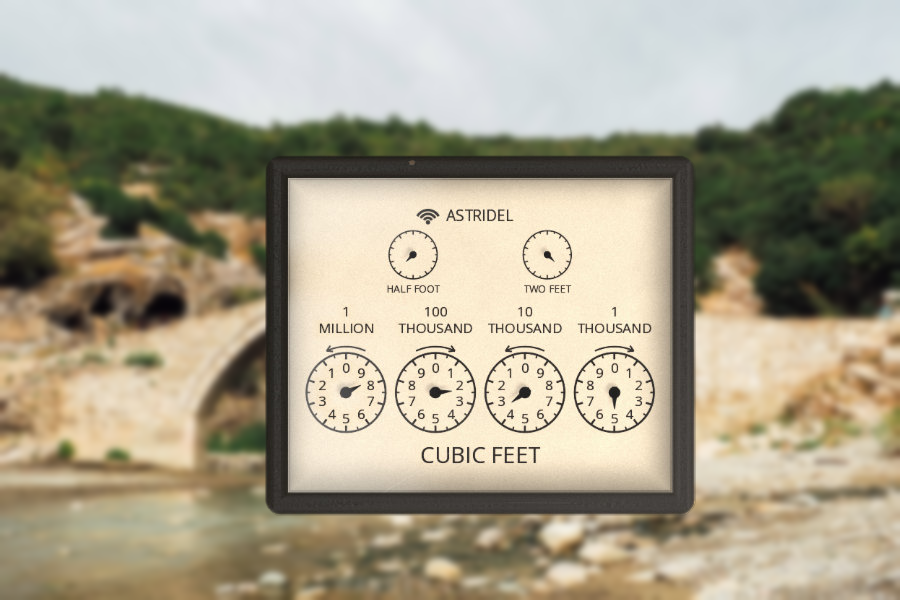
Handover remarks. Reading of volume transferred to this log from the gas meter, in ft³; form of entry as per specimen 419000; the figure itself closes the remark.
823500
